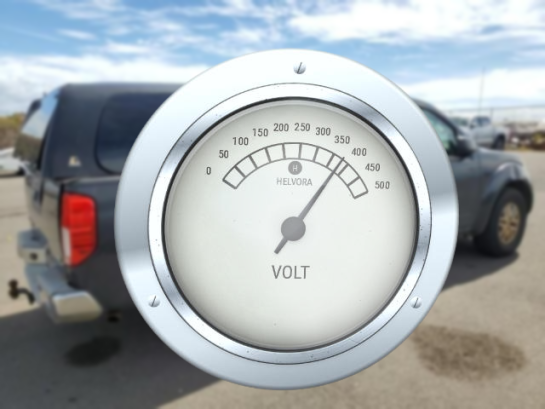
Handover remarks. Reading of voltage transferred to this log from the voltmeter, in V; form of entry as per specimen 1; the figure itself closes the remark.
375
